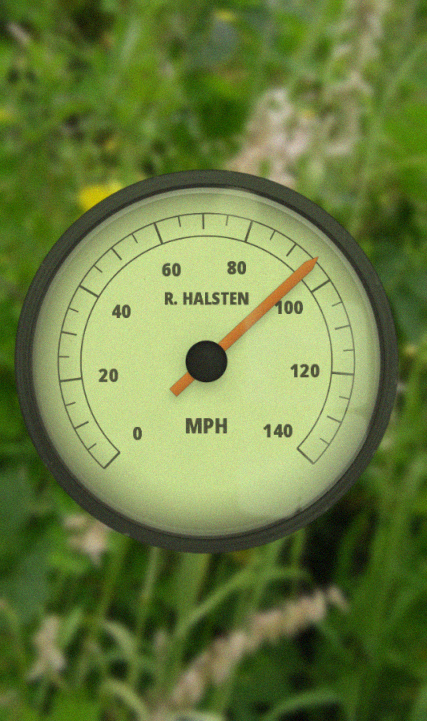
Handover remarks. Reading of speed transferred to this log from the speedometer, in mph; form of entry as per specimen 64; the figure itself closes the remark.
95
